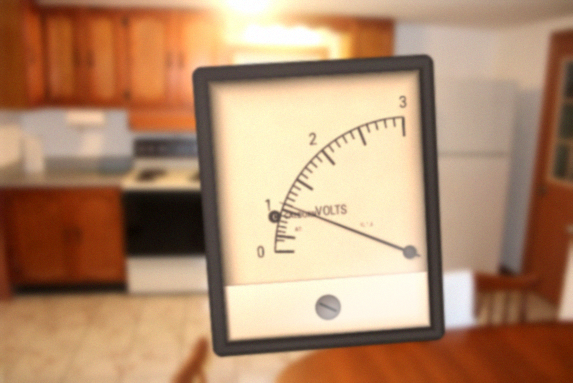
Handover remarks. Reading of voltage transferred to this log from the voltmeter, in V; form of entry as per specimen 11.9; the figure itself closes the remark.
1.1
